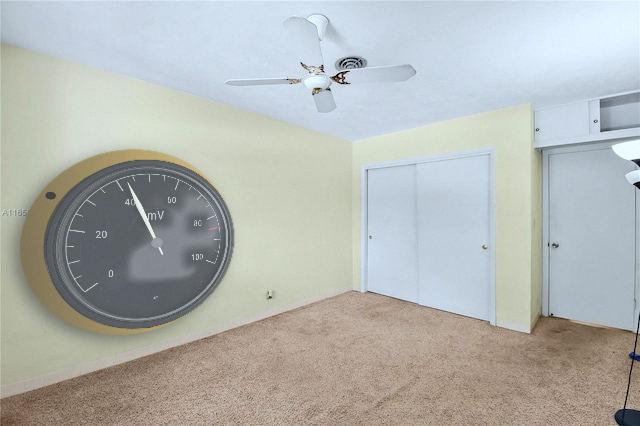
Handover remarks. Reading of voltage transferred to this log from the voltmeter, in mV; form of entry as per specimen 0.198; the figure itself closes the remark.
42.5
